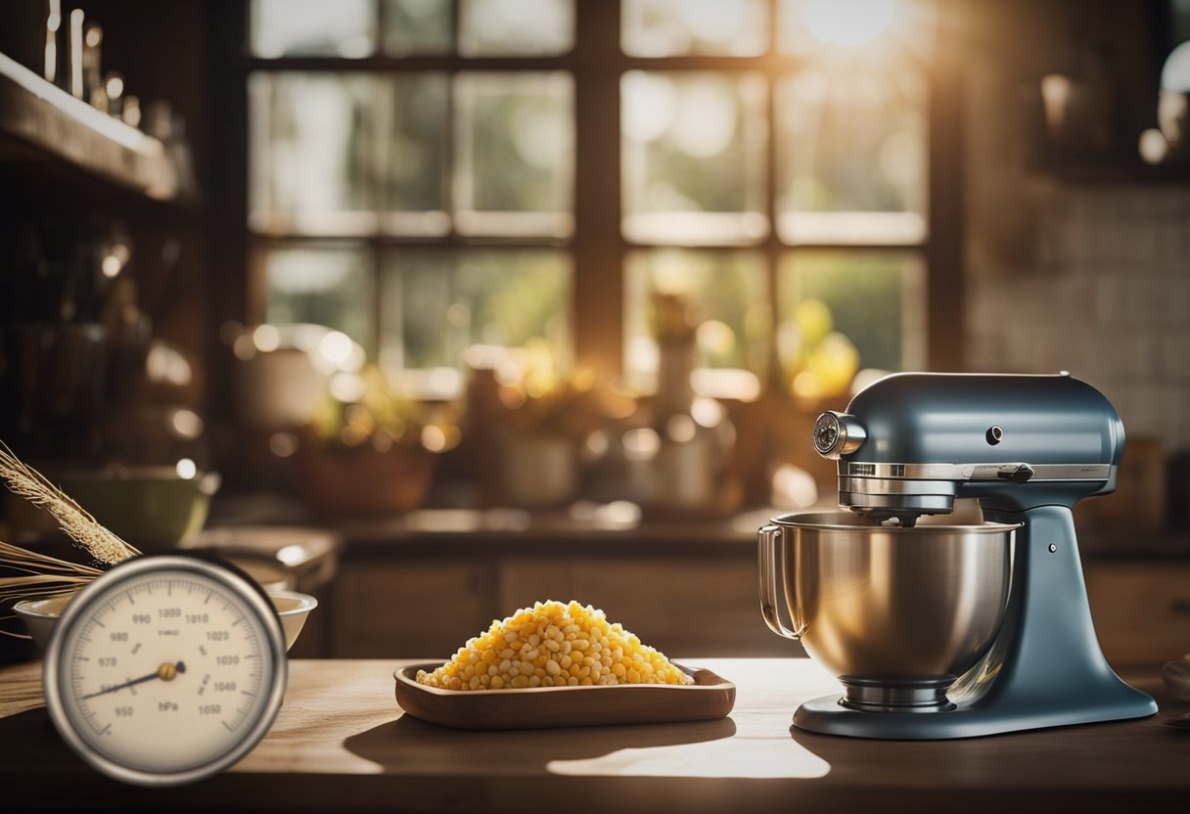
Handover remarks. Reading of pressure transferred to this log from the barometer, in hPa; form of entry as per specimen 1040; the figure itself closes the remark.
960
